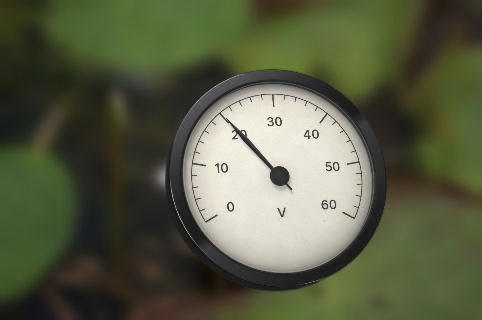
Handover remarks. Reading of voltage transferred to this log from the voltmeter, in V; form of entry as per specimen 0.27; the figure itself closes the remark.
20
